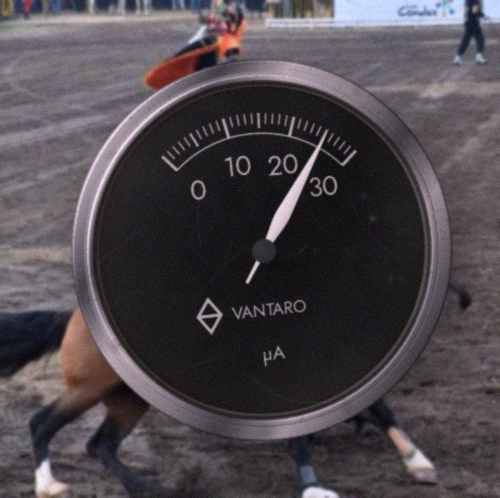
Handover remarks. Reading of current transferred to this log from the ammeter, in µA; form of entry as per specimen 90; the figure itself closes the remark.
25
